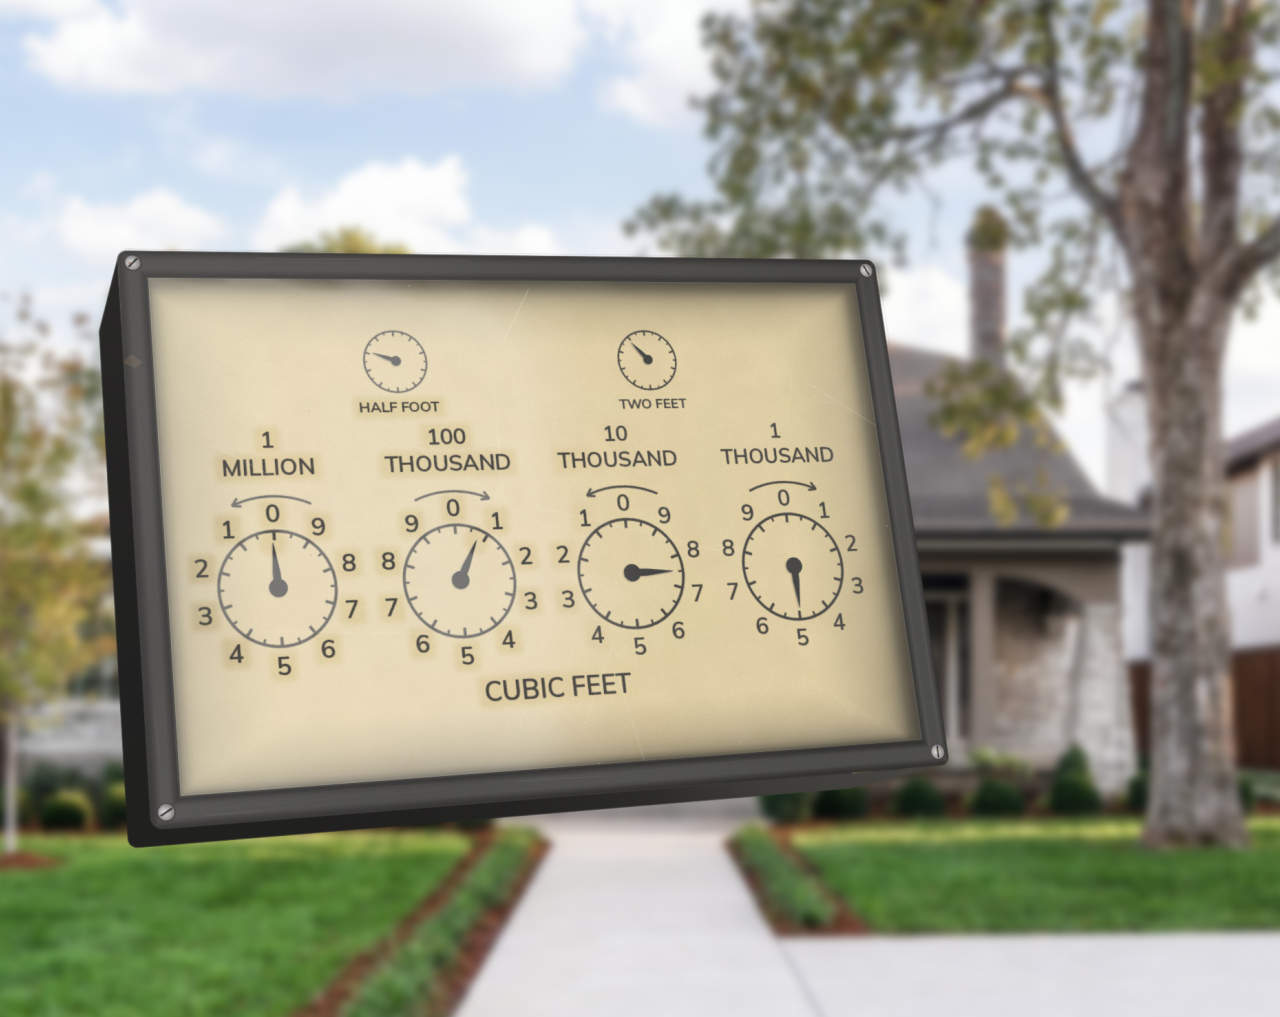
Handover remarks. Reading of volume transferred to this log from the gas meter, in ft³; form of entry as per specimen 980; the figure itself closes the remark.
7500
